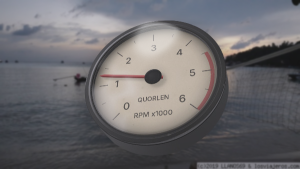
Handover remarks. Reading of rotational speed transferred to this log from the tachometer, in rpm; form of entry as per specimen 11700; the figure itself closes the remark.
1250
